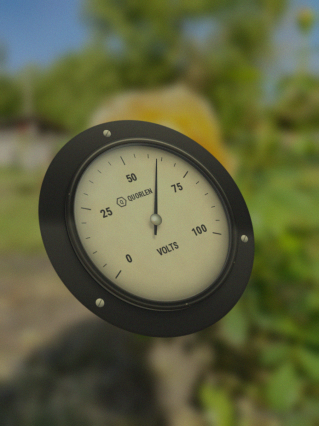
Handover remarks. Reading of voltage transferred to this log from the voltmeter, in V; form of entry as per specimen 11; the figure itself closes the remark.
62.5
